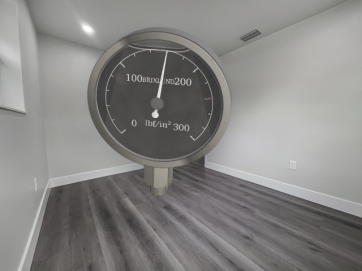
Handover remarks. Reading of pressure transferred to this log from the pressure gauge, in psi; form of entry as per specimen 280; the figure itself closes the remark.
160
